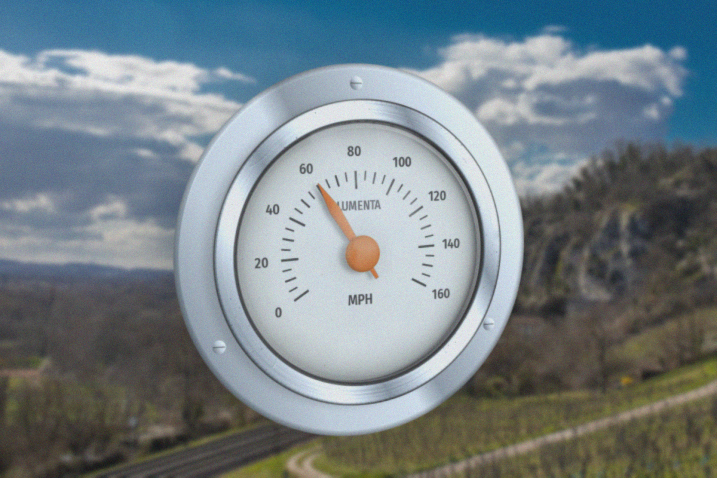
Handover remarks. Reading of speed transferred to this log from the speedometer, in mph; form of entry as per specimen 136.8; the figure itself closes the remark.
60
